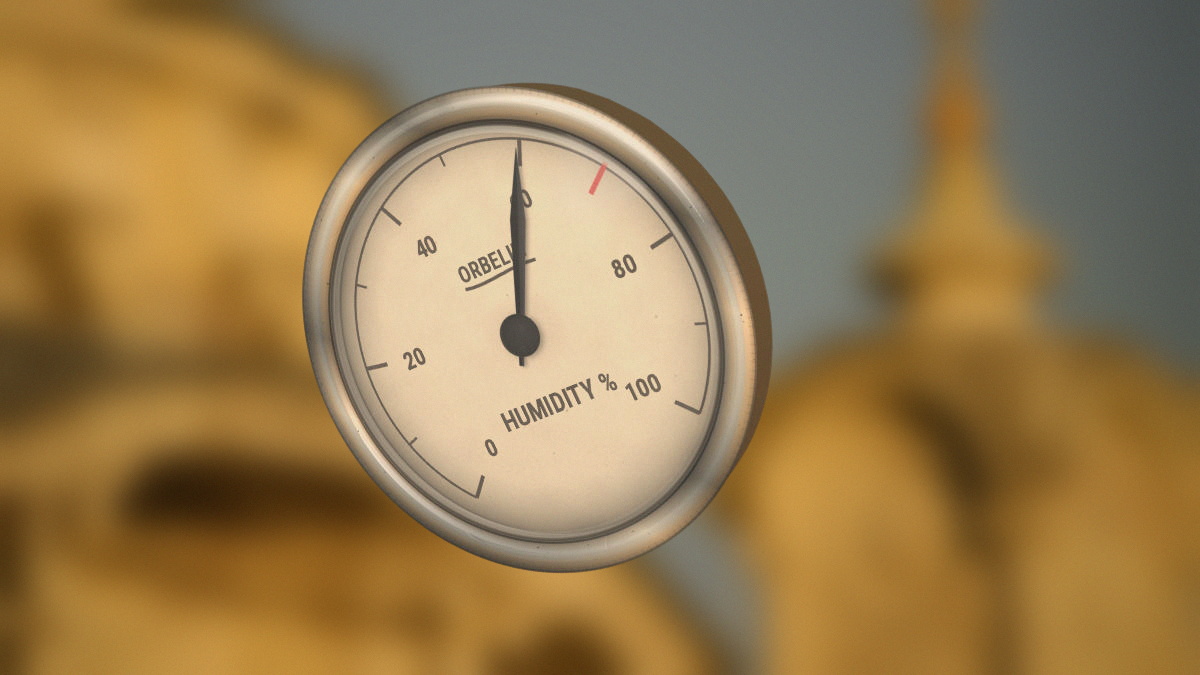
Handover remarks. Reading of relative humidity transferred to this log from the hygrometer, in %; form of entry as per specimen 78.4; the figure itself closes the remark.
60
